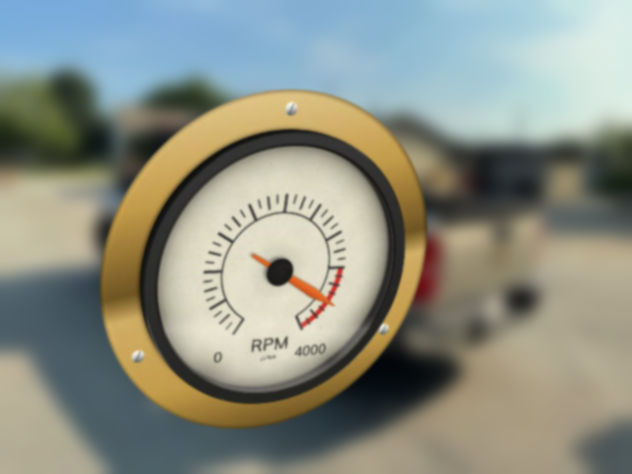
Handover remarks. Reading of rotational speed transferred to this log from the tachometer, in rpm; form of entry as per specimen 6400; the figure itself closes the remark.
3600
